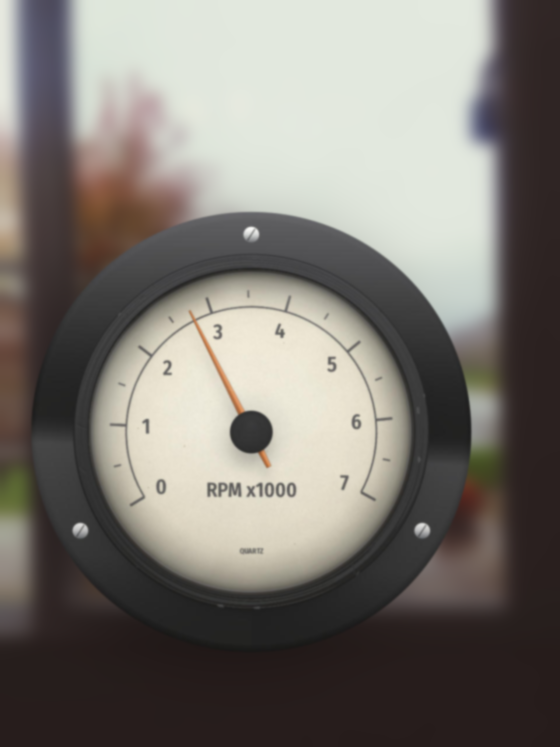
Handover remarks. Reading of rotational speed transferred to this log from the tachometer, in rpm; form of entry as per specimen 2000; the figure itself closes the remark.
2750
